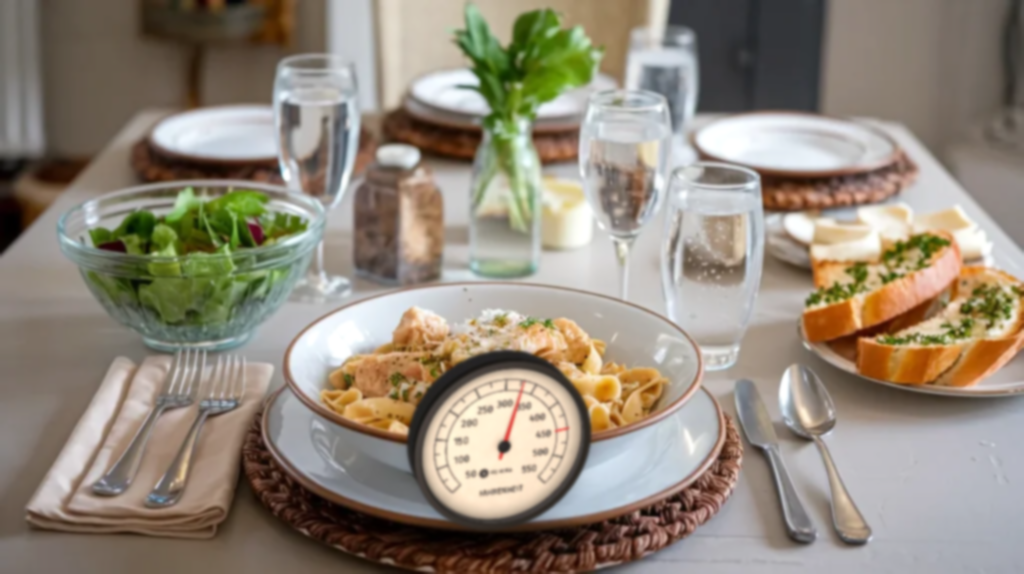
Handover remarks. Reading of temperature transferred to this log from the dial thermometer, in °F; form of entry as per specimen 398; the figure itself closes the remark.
325
